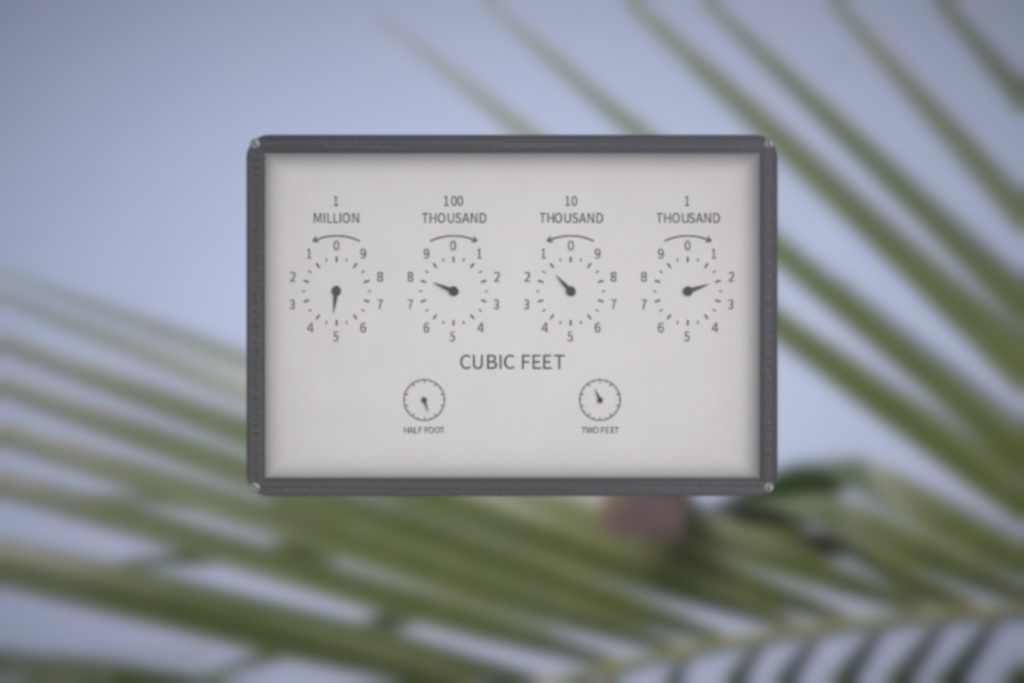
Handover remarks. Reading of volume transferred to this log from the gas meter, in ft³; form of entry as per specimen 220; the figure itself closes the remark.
481200
